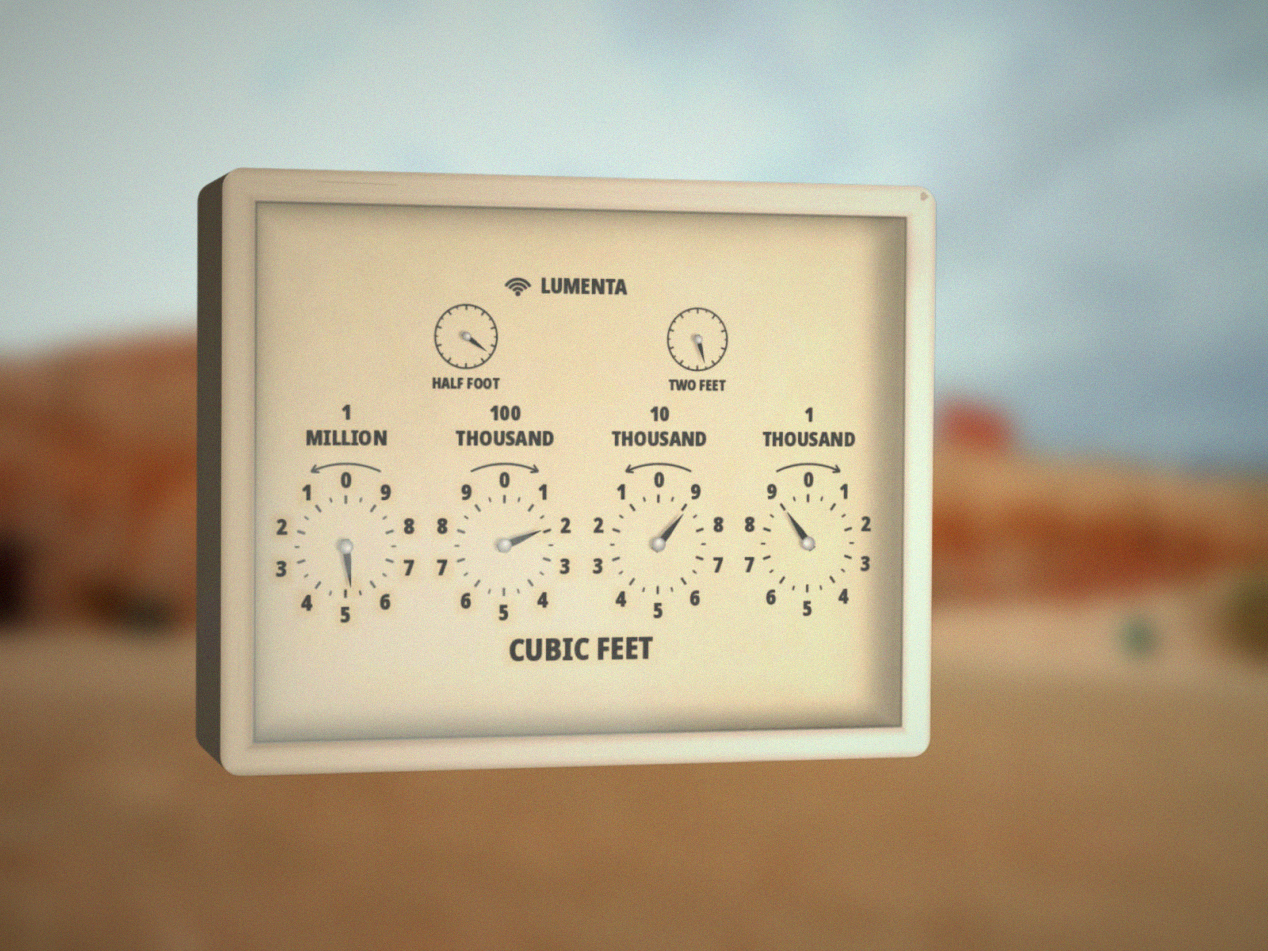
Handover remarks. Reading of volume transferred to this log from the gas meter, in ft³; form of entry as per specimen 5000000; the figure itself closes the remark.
518900
